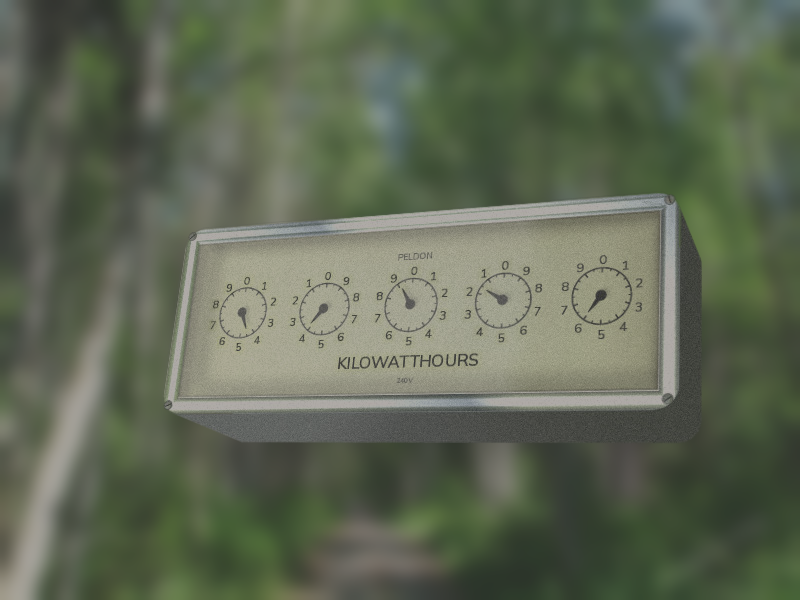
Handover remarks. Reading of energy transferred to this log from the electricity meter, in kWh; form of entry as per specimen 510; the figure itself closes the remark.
43916
